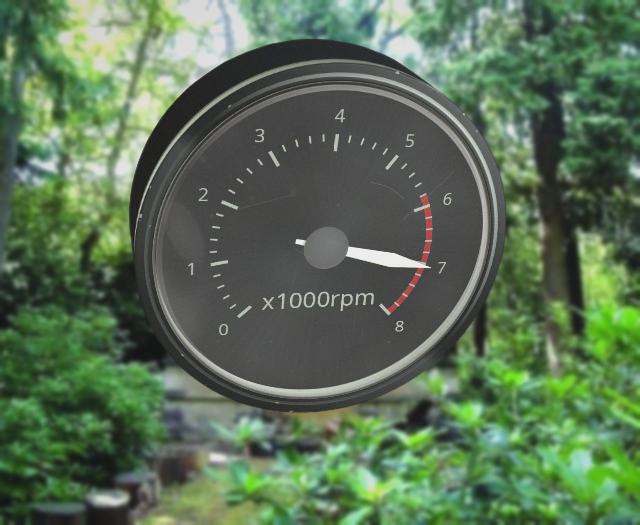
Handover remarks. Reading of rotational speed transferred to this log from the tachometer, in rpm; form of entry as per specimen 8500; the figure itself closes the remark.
7000
